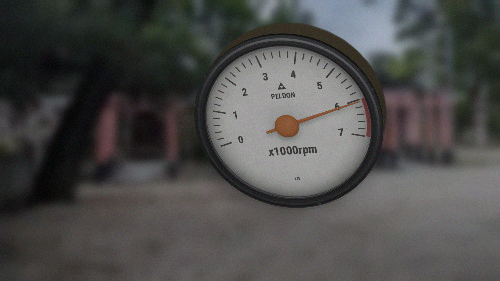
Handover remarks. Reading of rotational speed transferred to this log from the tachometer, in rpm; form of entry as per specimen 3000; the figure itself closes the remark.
6000
